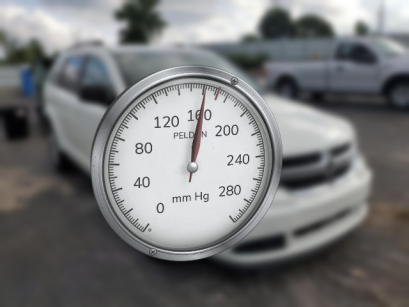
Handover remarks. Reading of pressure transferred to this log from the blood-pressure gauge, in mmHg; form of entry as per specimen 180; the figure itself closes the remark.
160
